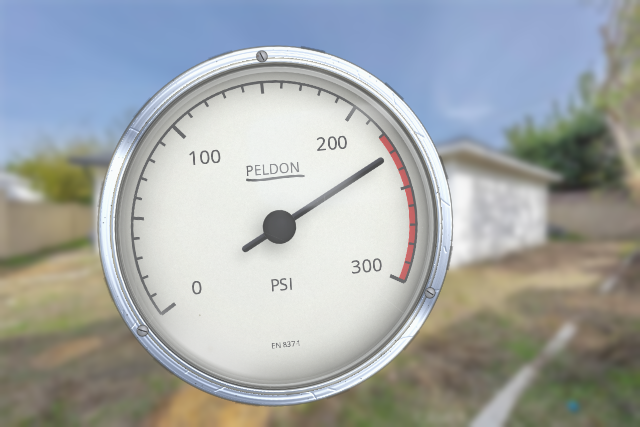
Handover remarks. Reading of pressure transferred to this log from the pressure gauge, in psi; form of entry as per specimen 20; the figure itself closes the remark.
230
